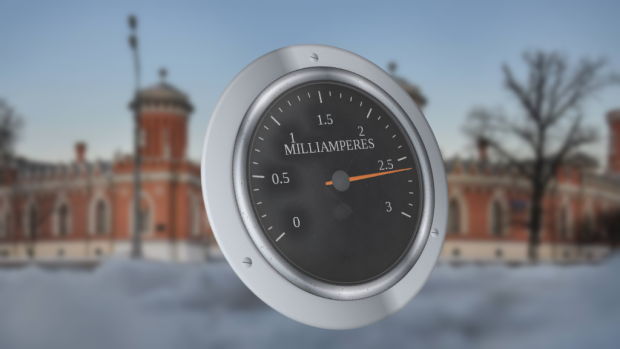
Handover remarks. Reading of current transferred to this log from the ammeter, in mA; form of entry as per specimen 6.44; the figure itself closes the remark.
2.6
